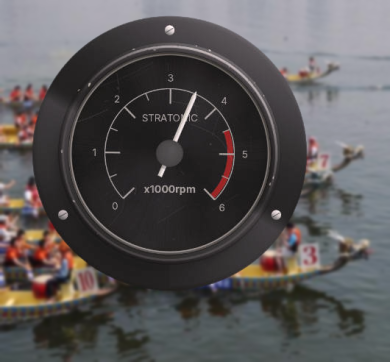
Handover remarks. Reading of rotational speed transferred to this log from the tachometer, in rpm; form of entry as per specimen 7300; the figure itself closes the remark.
3500
